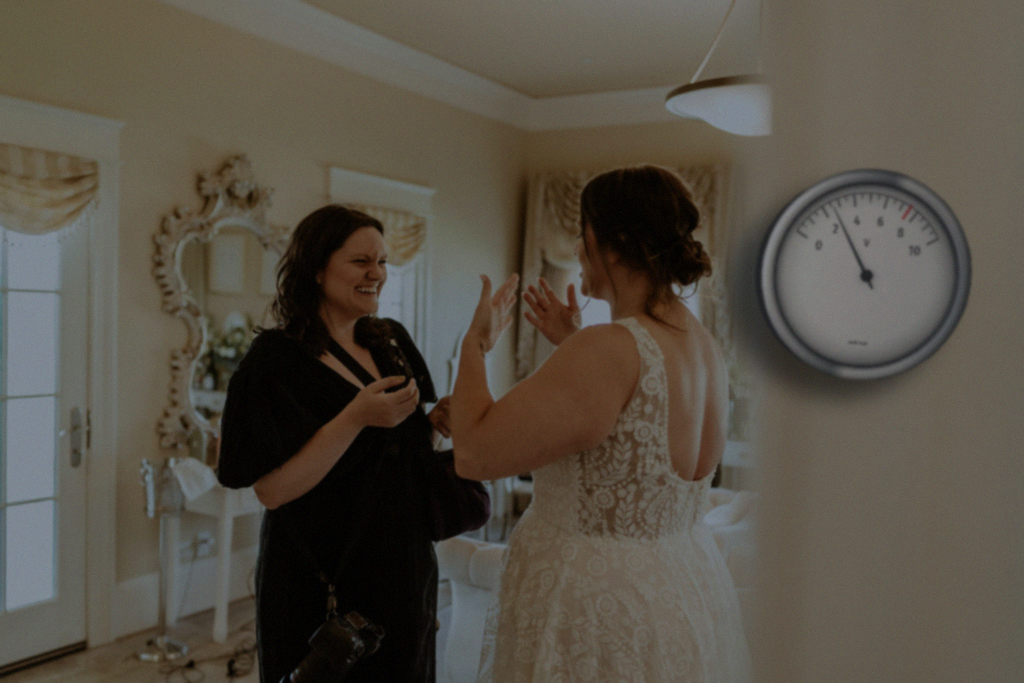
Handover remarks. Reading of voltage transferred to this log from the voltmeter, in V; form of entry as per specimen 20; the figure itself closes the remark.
2.5
